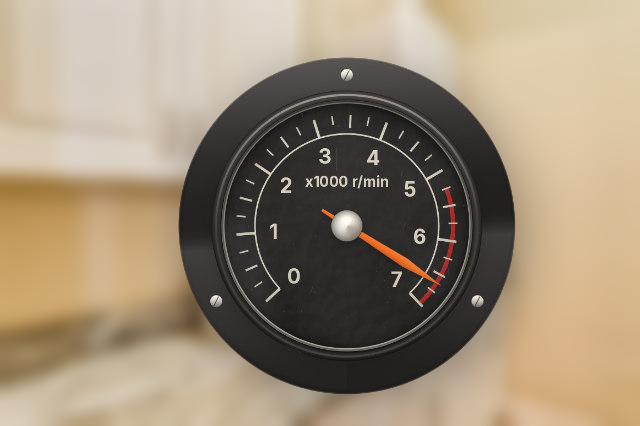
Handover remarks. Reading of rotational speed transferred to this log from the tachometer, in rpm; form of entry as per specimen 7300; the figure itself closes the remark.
6625
